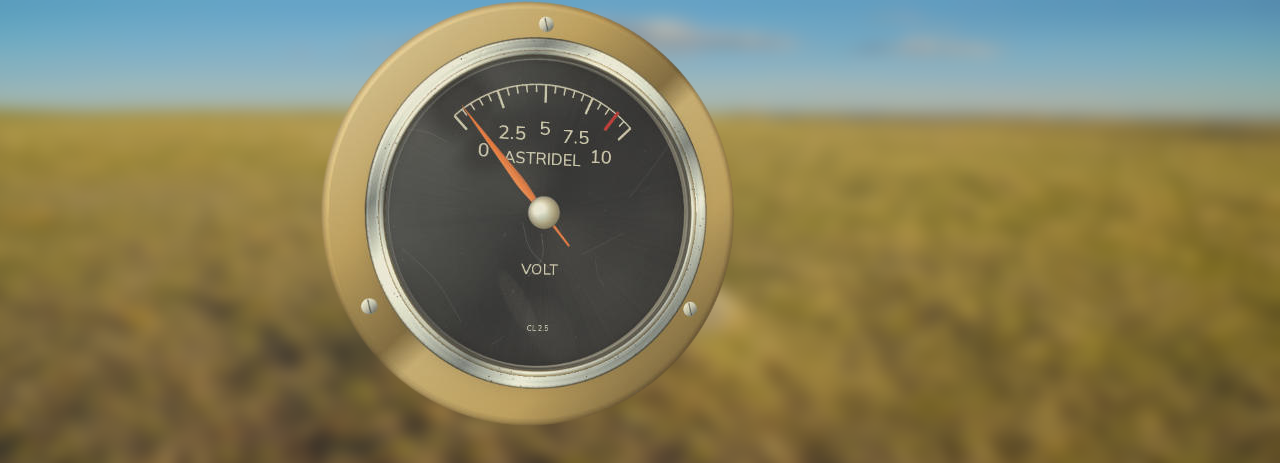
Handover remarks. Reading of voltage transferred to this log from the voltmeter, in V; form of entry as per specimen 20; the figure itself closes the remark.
0.5
